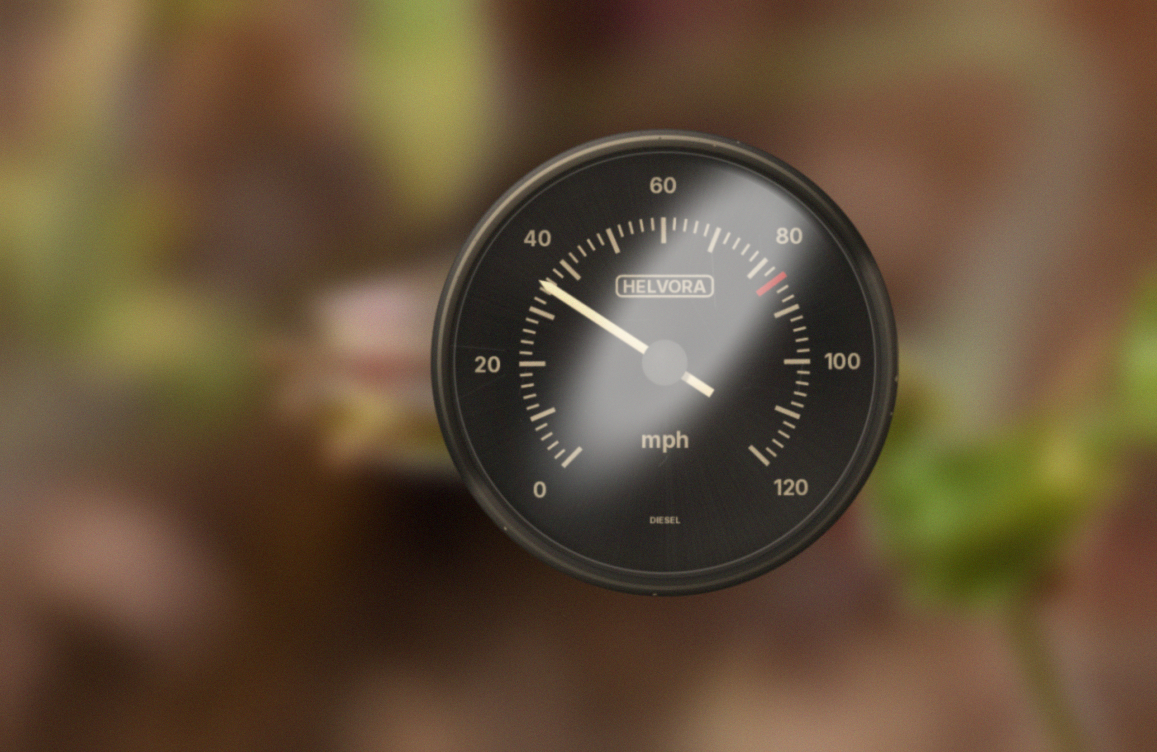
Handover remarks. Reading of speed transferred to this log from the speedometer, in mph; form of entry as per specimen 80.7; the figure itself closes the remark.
35
